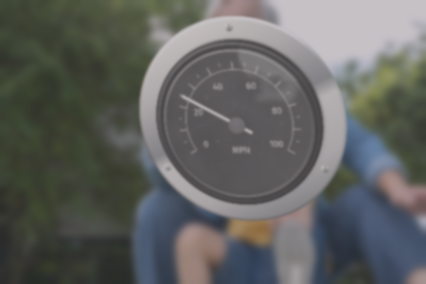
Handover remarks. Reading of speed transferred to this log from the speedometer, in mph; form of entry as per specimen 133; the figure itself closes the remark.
25
